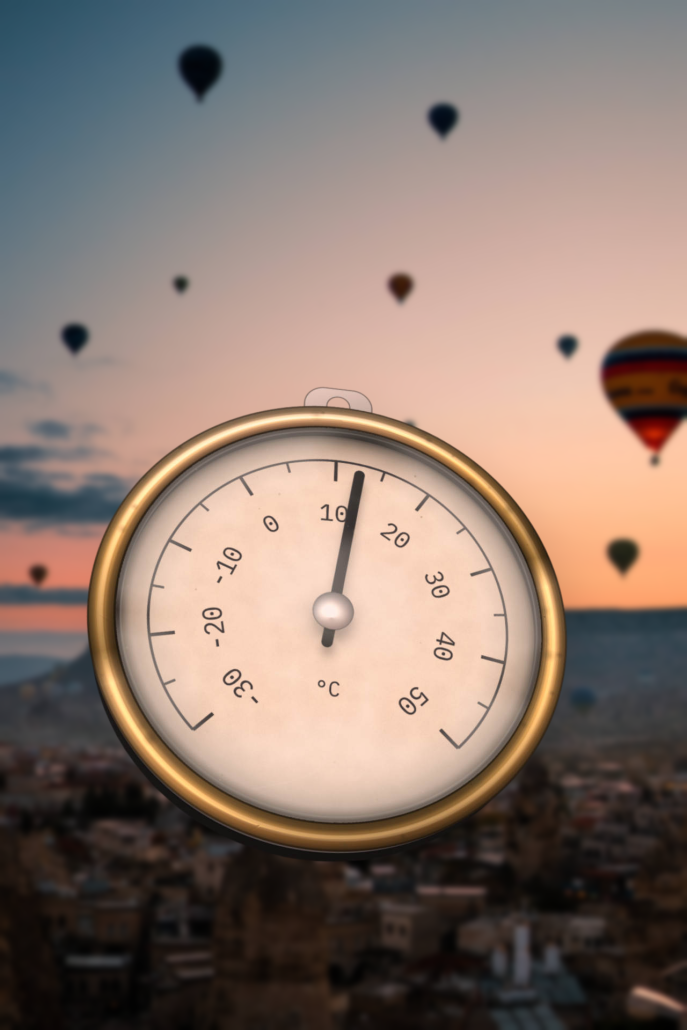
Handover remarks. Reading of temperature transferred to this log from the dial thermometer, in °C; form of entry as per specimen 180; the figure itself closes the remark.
12.5
